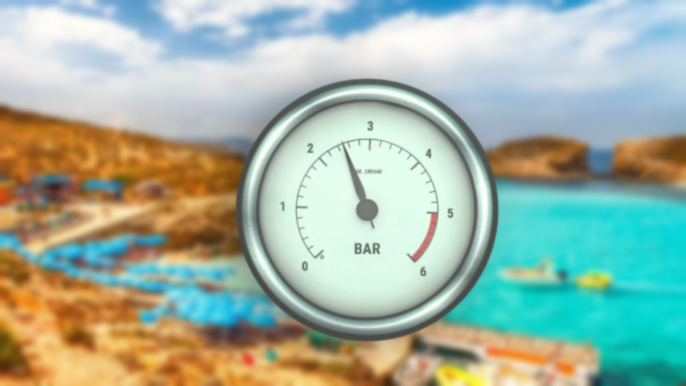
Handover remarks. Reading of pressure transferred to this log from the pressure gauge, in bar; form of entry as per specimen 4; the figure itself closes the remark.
2.5
